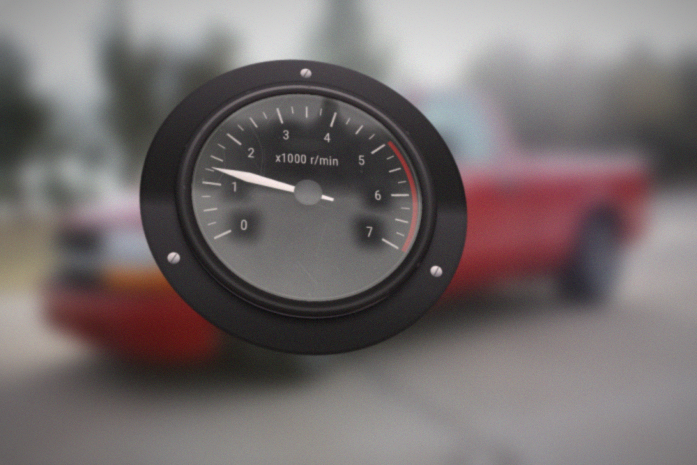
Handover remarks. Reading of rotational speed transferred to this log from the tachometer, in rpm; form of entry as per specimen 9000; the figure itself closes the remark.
1250
